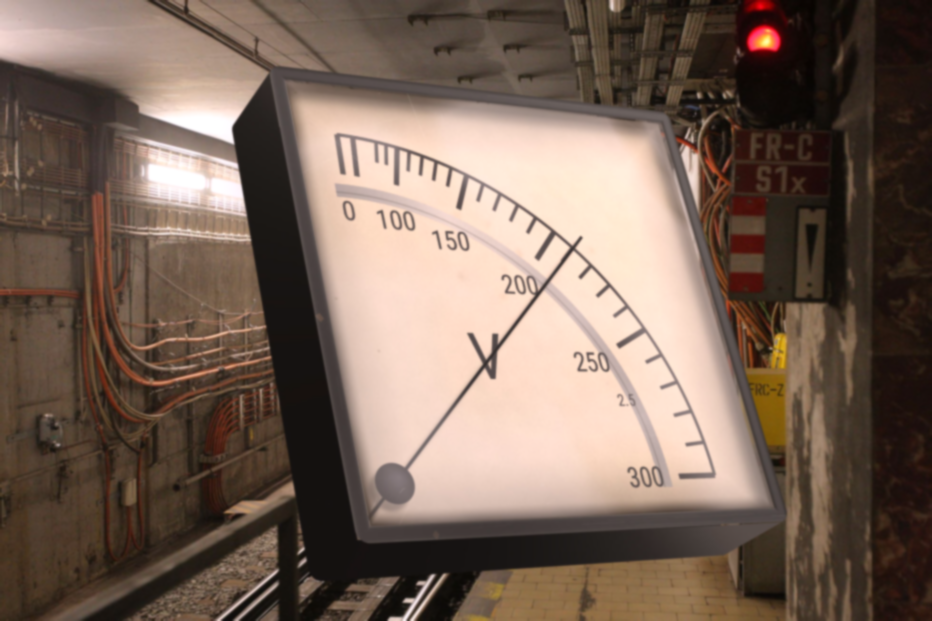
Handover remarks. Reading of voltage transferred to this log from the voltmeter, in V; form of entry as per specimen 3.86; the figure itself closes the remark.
210
